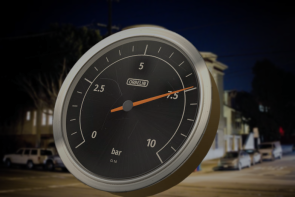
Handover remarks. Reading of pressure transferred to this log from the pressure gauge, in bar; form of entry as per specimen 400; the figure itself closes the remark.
7.5
